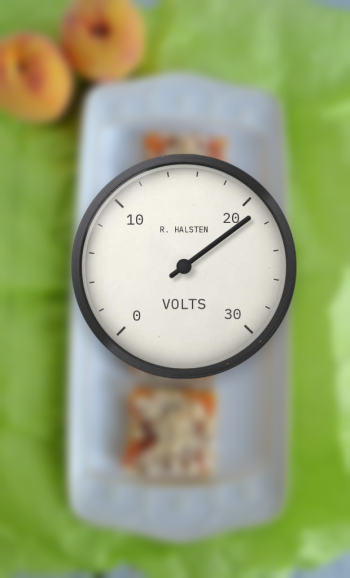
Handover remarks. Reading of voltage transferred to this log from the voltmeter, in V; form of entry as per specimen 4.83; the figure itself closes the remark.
21
